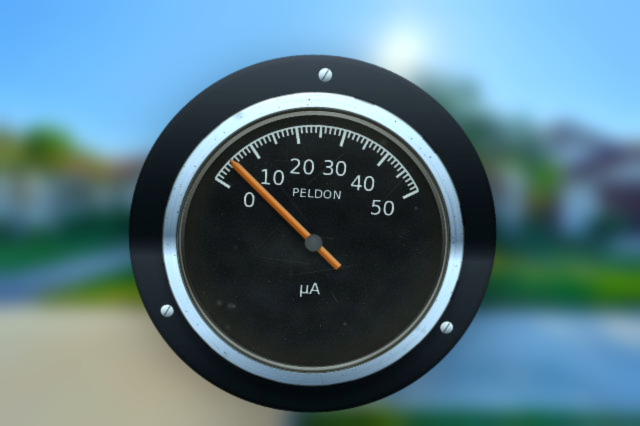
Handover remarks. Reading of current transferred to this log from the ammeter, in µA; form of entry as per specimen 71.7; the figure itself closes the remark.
5
